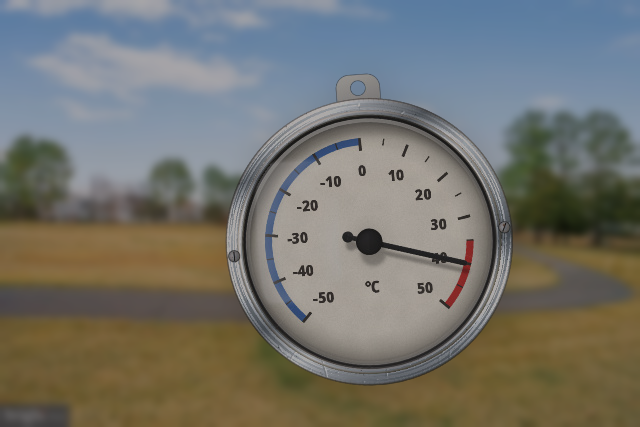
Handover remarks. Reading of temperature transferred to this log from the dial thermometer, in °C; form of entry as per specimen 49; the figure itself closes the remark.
40
